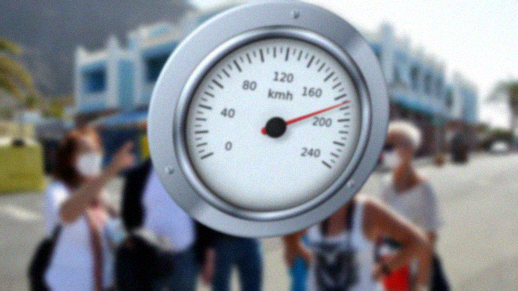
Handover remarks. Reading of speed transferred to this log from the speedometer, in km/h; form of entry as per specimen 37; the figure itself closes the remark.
185
